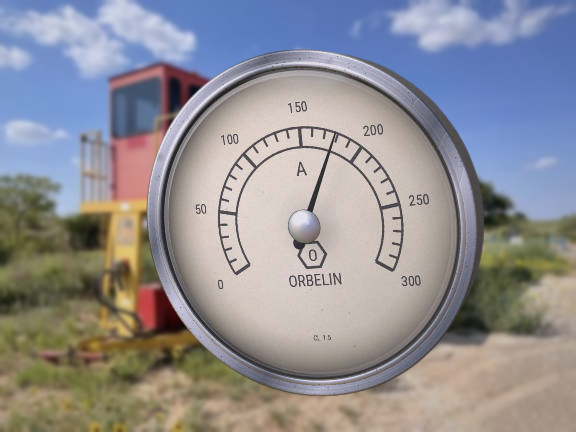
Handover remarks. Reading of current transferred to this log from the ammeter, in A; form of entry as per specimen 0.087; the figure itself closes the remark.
180
